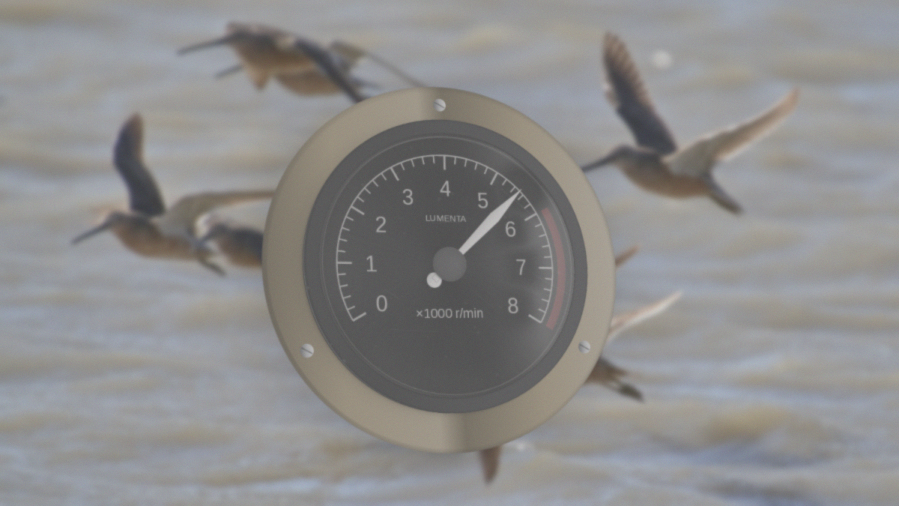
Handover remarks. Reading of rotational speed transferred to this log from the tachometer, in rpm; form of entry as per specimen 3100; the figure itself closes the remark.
5500
